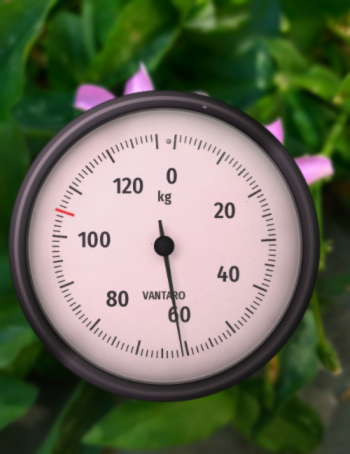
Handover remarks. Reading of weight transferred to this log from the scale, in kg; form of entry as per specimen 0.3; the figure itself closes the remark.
61
